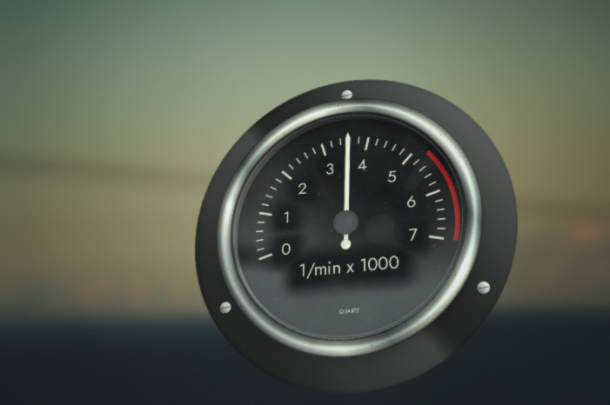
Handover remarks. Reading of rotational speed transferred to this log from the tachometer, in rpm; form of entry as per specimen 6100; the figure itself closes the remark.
3600
